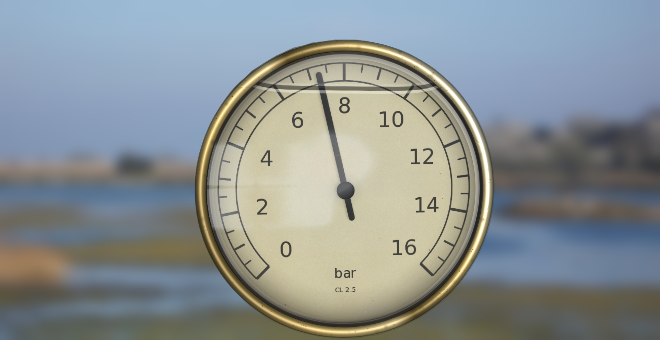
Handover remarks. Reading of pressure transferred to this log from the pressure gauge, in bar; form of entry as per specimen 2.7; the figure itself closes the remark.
7.25
